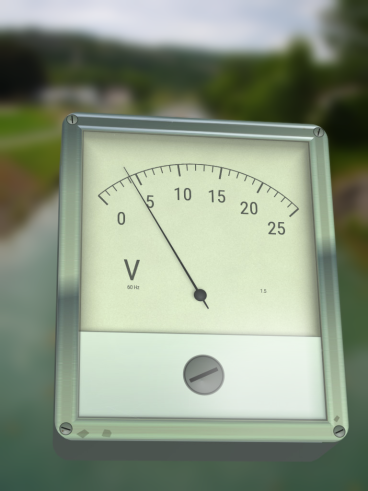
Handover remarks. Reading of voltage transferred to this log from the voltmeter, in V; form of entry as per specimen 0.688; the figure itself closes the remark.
4
